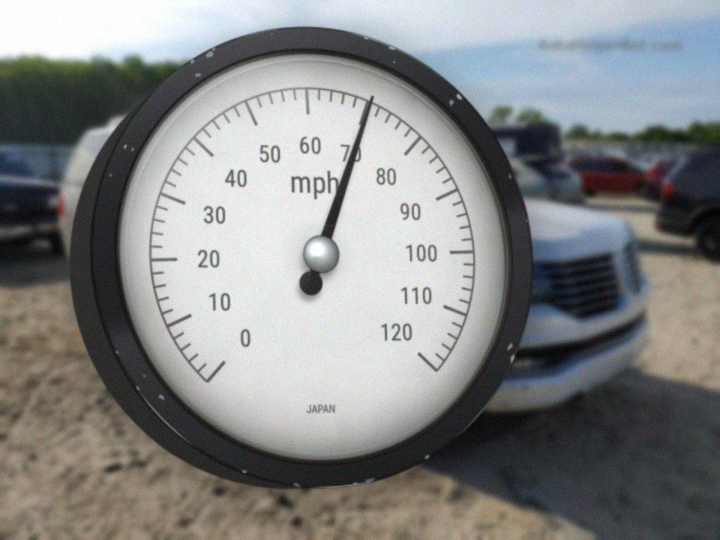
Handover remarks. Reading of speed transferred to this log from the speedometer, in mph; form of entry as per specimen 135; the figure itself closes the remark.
70
